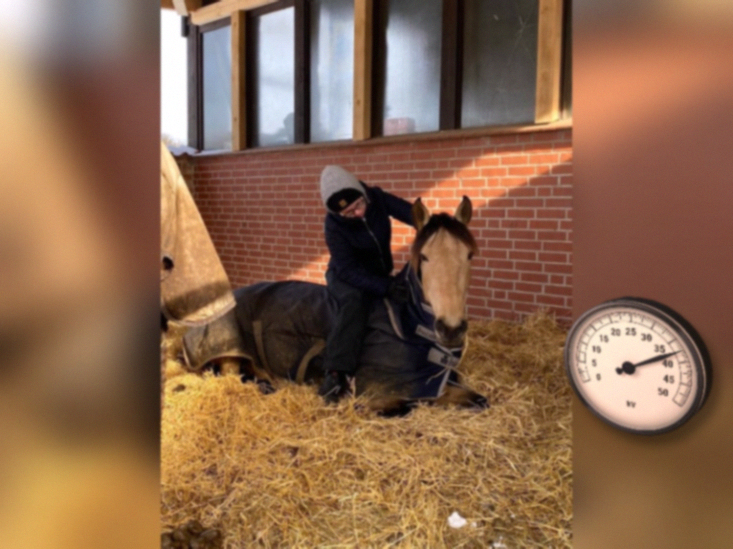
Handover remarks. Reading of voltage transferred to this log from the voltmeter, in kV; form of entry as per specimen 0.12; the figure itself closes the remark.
37.5
